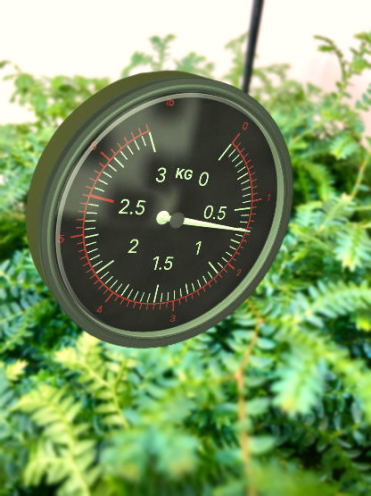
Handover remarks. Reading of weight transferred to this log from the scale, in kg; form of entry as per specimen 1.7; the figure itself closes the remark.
0.65
